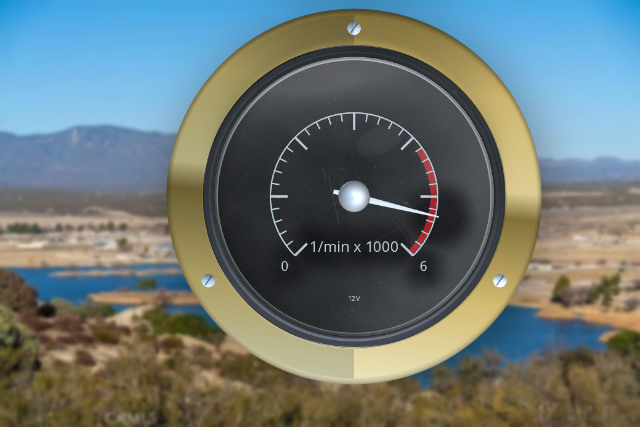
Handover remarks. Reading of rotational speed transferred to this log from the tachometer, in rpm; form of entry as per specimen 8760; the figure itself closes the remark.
5300
